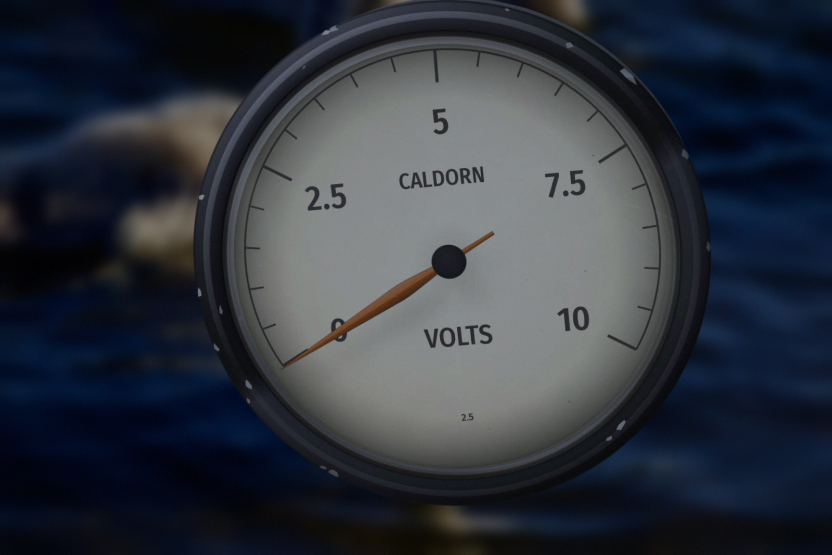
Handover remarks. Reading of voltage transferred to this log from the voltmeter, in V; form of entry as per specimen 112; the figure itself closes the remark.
0
